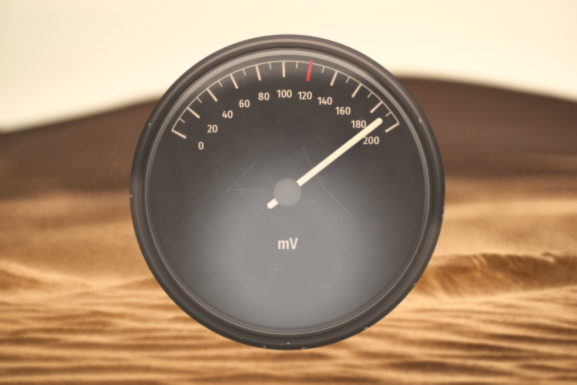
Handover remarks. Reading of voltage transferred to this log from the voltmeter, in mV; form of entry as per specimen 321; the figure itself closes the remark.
190
